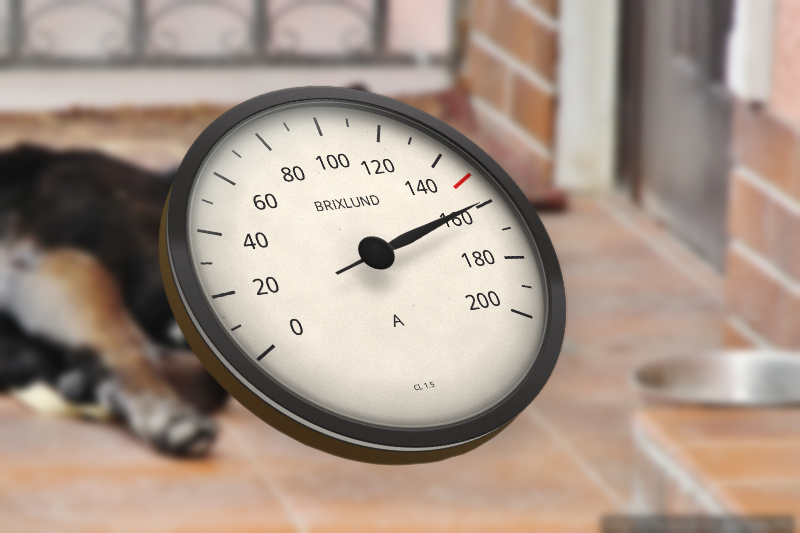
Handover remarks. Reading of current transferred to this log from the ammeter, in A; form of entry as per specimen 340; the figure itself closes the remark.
160
